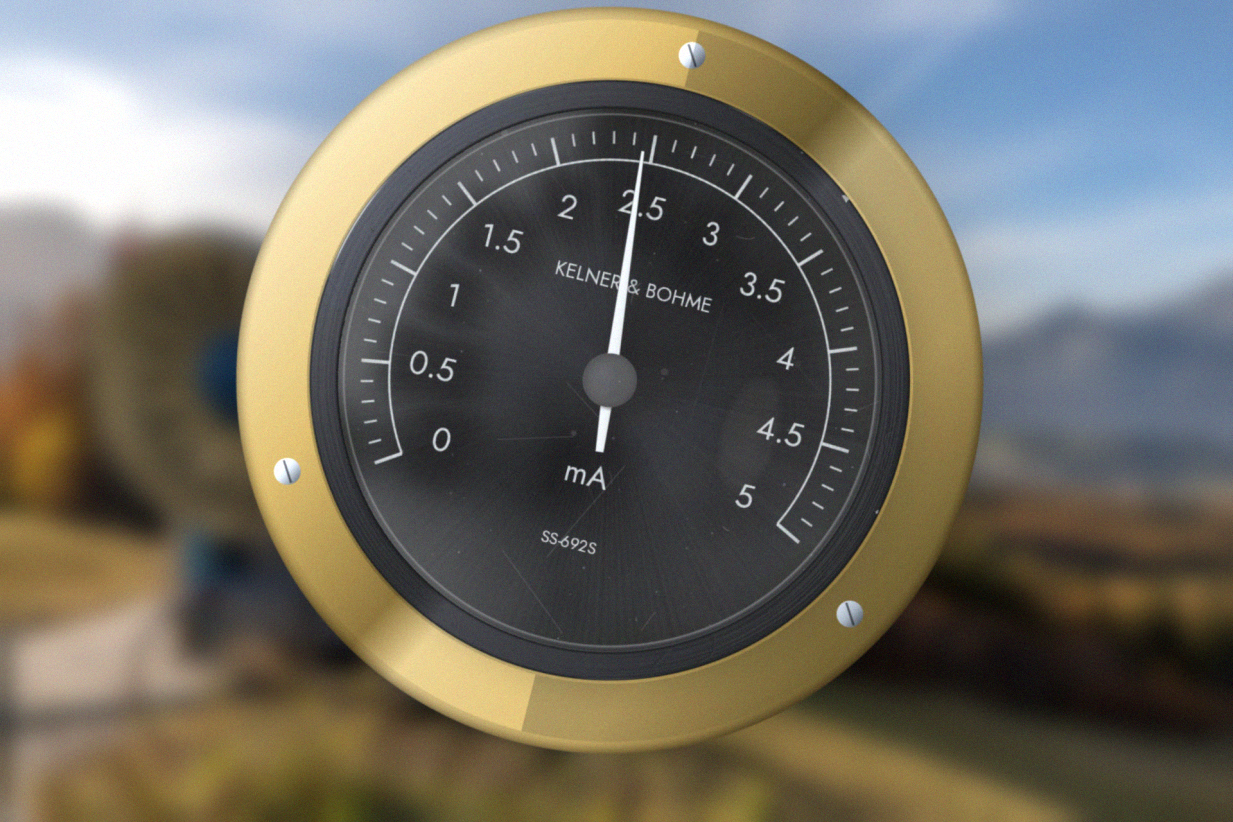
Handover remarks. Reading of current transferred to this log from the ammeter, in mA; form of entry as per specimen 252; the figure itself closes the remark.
2.45
